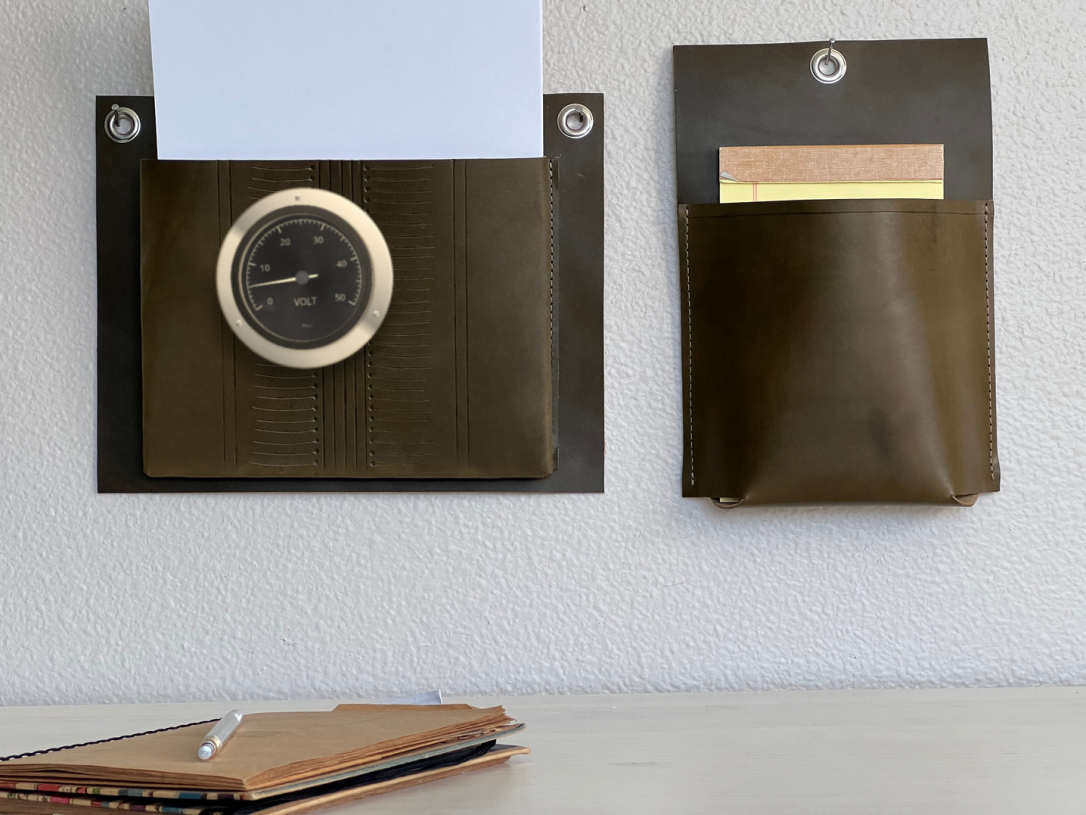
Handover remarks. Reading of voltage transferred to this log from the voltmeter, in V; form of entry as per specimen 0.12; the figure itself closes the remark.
5
